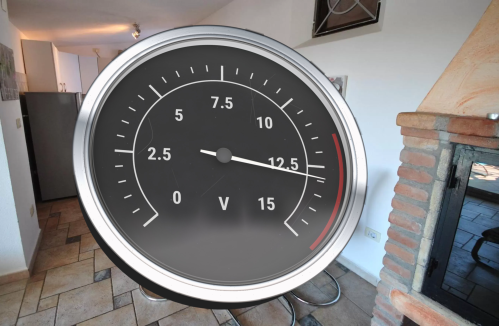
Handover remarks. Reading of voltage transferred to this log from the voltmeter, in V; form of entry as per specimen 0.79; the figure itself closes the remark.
13
